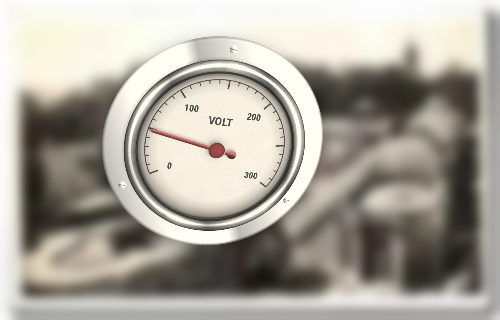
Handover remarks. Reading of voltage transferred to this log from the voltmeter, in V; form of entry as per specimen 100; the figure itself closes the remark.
50
